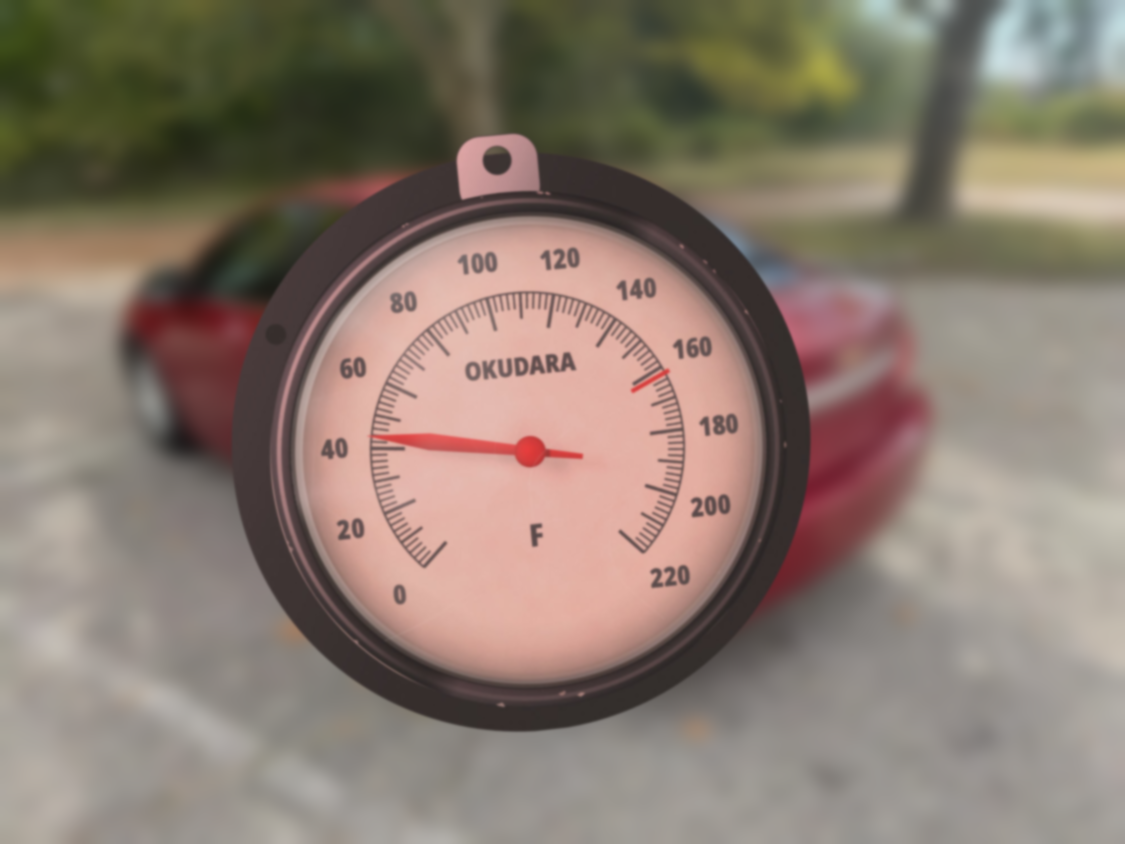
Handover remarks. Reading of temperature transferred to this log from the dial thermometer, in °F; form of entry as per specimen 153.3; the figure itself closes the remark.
44
